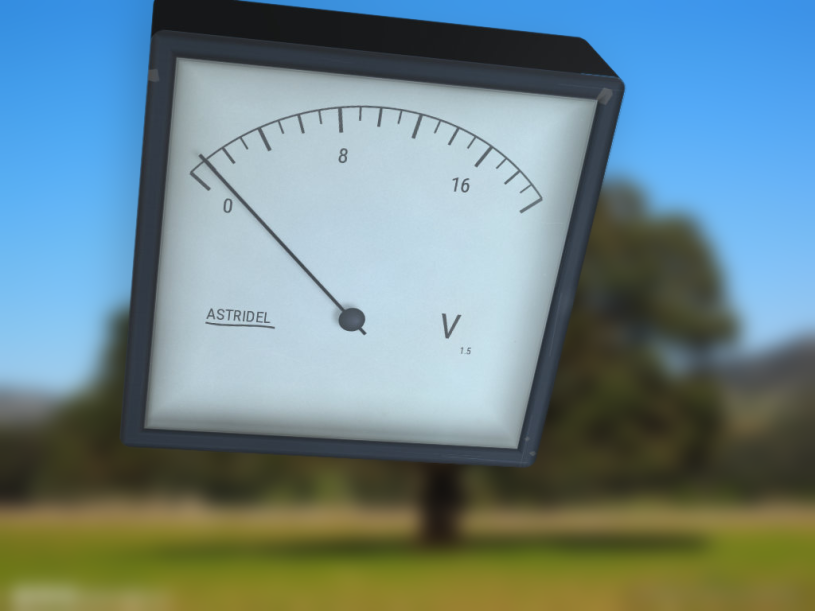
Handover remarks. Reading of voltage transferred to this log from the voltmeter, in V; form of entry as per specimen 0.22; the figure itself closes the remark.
1
